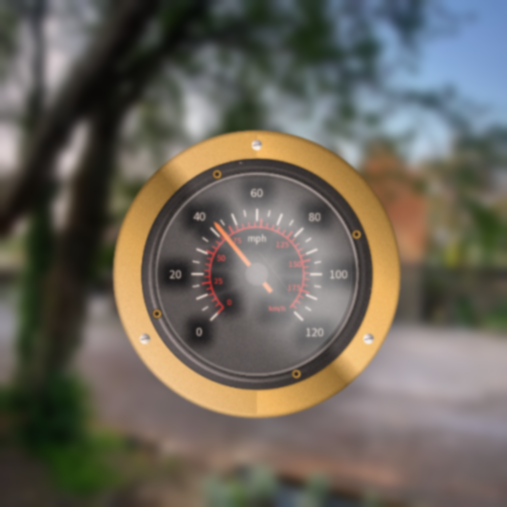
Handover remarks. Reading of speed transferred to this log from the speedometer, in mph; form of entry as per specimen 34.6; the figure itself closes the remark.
42.5
